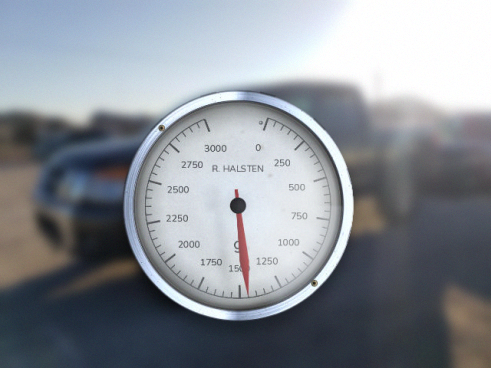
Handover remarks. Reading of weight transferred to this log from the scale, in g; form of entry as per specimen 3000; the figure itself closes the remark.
1450
